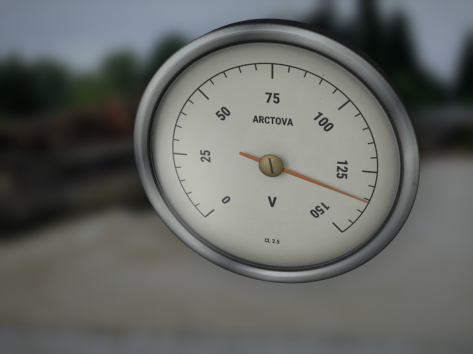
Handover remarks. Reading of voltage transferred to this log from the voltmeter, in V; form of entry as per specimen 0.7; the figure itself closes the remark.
135
